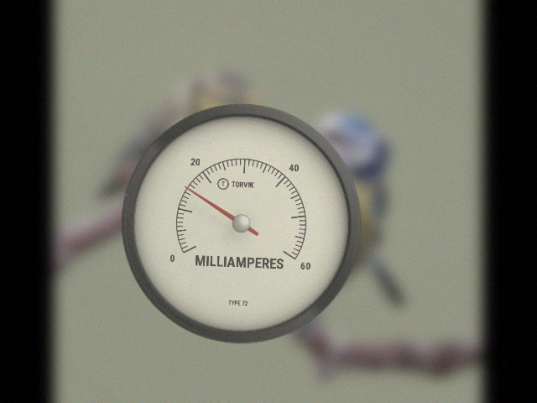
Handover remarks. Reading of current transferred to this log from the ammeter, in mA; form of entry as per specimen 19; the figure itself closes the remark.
15
